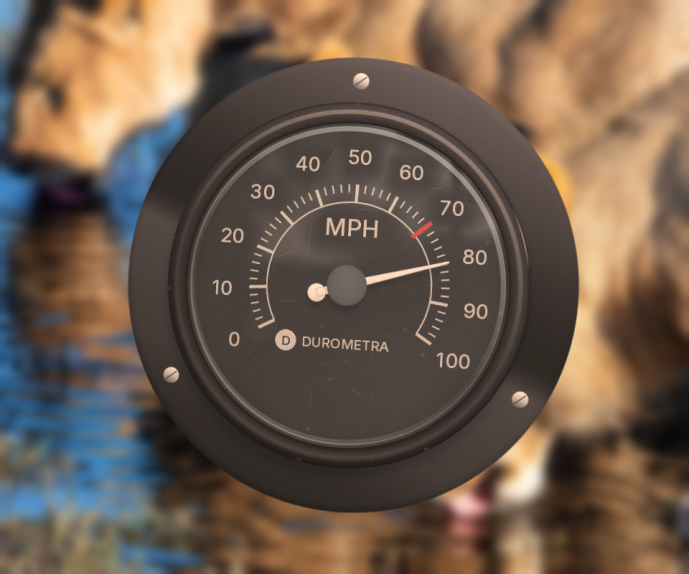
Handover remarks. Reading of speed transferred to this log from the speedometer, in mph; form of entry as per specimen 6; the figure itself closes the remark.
80
